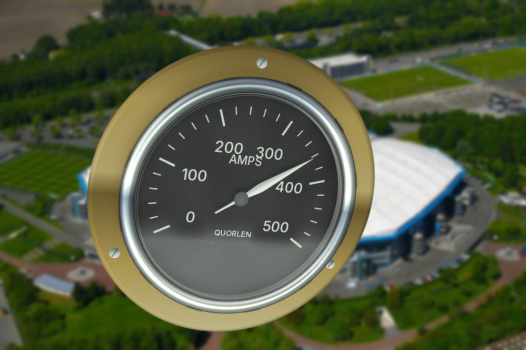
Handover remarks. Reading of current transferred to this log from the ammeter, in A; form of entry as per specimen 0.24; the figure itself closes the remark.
360
